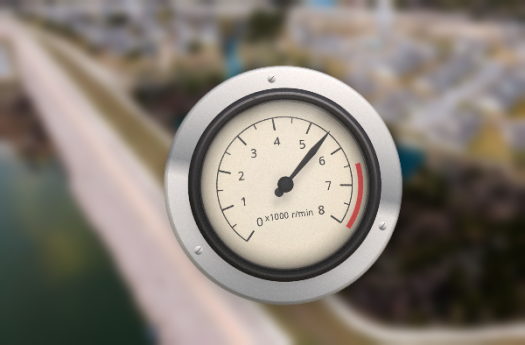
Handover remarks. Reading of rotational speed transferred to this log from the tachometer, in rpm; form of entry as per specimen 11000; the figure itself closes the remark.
5500
